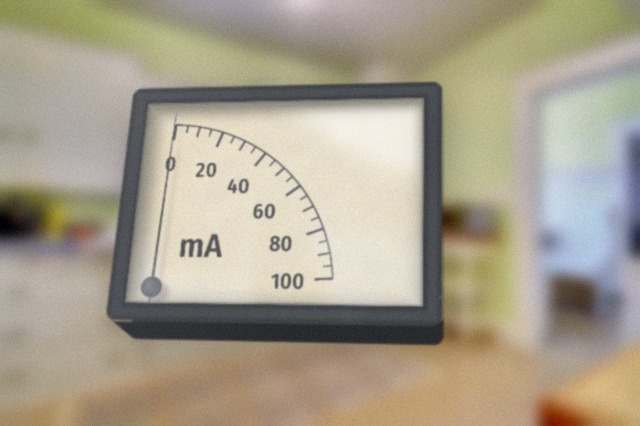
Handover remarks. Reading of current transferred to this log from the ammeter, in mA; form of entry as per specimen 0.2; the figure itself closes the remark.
0
